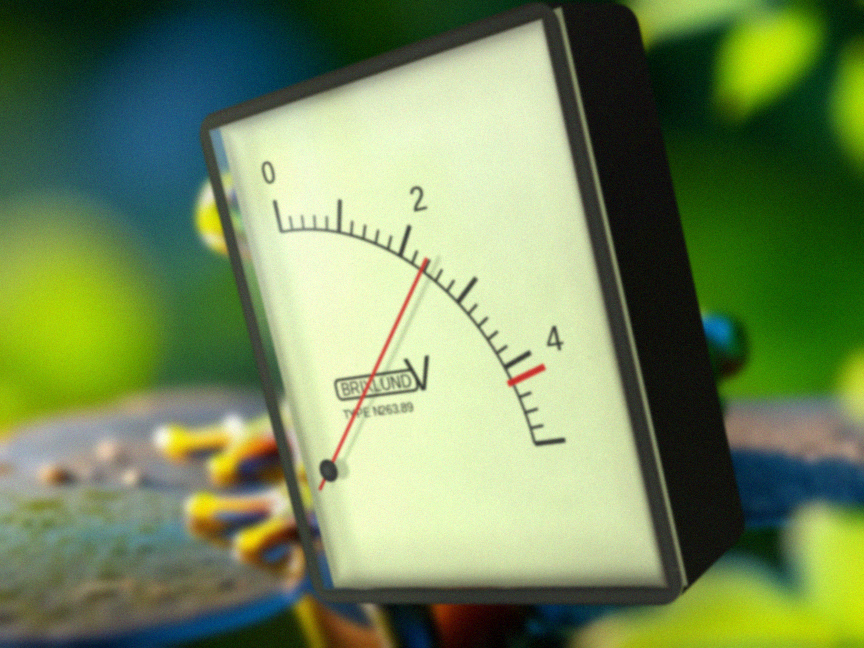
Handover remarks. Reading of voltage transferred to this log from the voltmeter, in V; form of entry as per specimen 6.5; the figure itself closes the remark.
2.4
